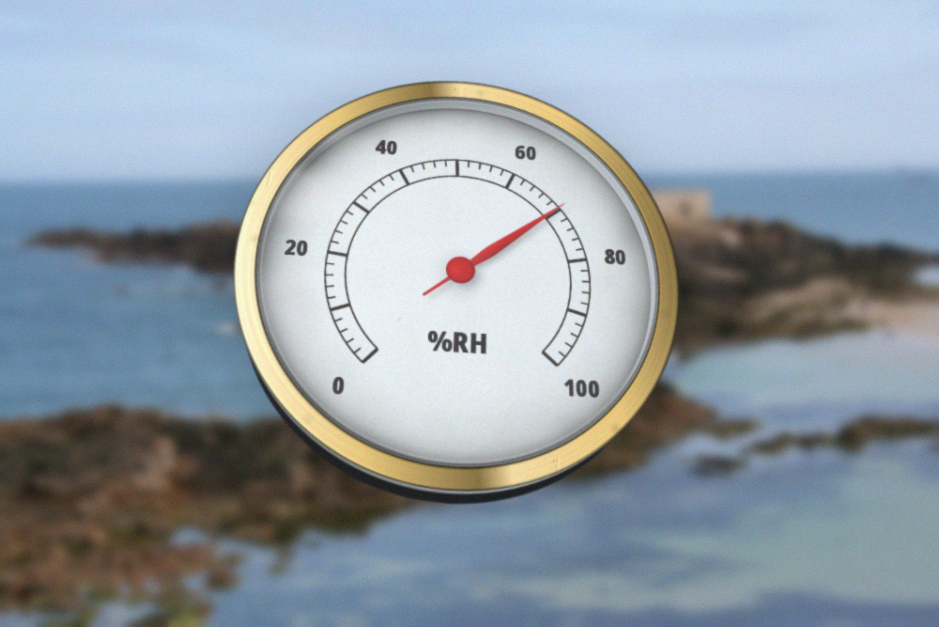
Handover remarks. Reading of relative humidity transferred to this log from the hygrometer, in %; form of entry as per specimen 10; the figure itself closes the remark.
70
